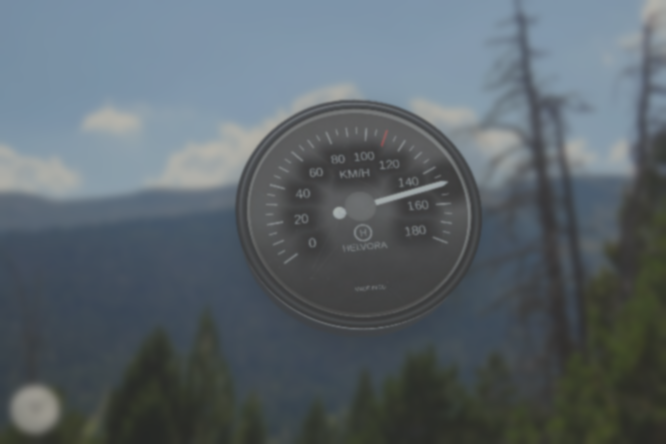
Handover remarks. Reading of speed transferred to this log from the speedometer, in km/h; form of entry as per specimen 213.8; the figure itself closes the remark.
150
